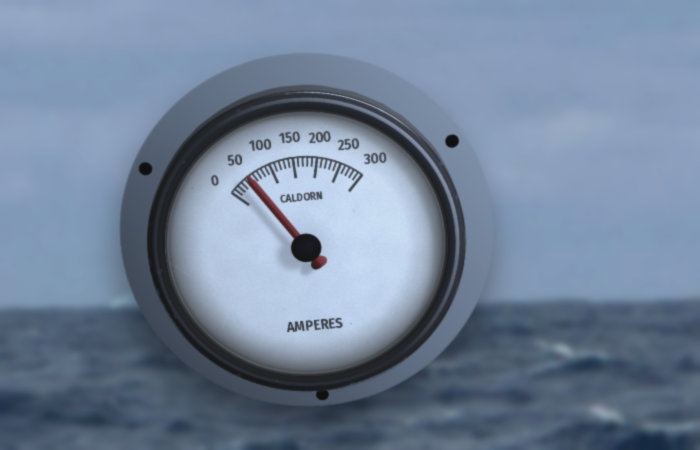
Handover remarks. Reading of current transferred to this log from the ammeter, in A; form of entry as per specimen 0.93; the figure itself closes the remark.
50
